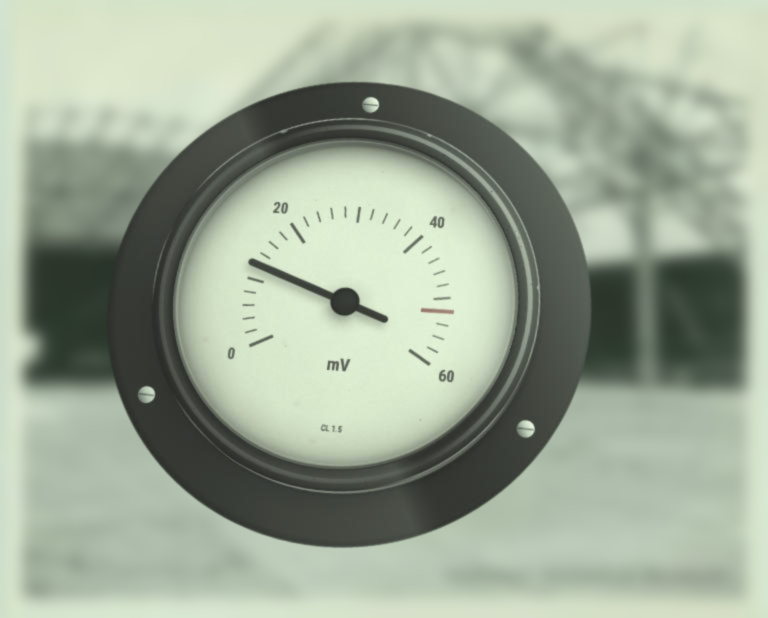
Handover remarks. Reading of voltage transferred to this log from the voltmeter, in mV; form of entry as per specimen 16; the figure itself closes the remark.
12
